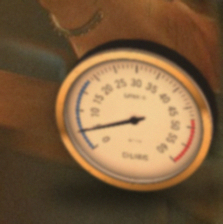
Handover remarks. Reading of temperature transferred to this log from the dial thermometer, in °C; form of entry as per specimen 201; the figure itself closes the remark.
5
